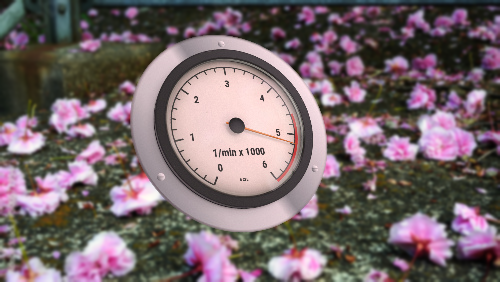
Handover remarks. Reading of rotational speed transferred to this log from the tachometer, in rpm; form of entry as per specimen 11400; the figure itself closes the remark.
5200
